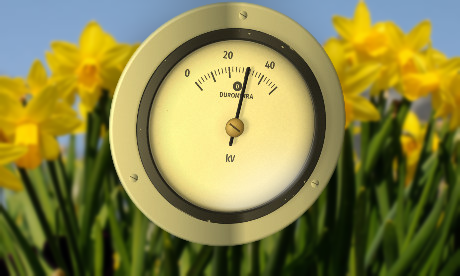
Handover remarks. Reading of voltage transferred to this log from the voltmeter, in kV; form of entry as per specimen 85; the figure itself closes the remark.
30
